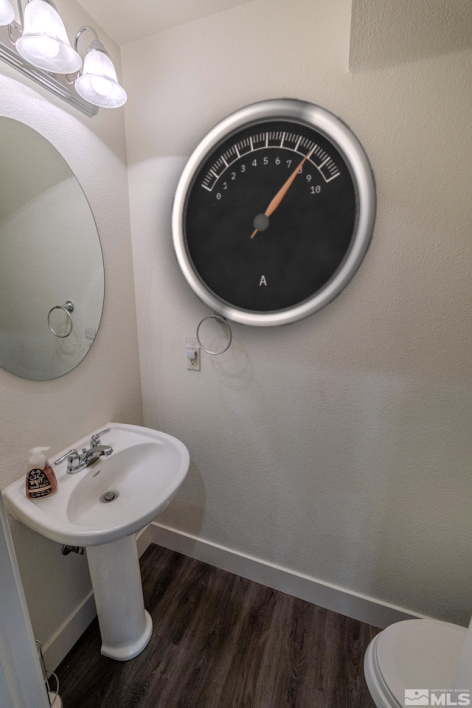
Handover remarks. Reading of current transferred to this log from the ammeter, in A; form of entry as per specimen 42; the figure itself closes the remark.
8
